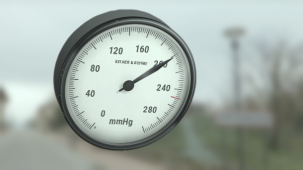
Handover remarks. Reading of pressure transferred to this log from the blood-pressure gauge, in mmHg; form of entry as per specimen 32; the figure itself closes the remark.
200
